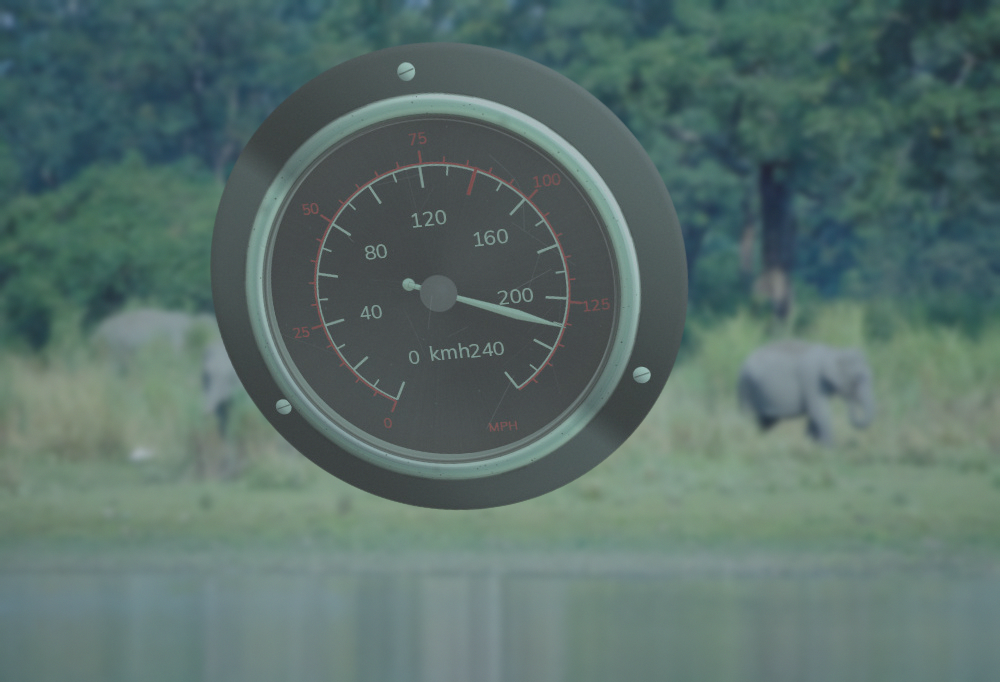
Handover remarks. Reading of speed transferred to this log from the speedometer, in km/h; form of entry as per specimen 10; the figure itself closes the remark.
210
